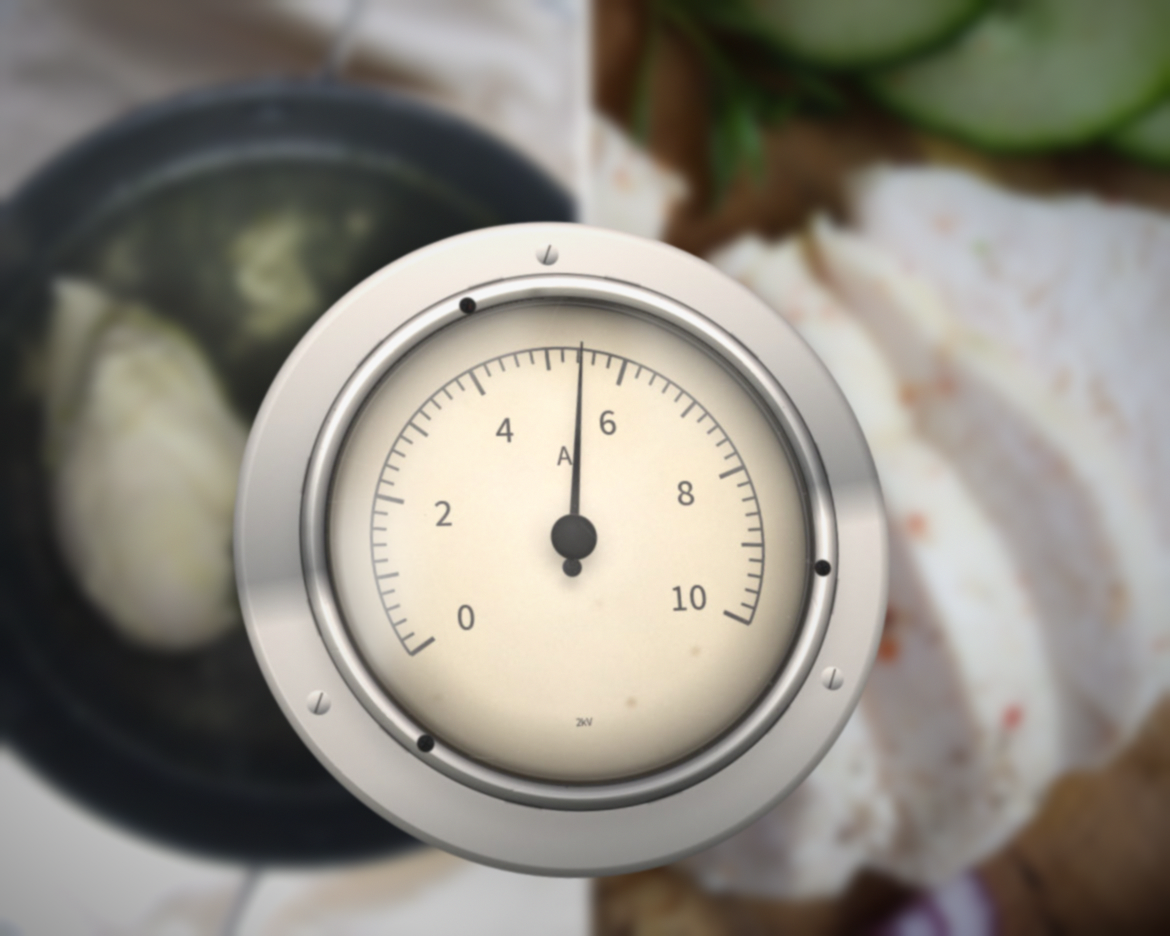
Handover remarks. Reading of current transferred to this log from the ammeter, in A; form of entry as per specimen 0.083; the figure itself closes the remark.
5.4
